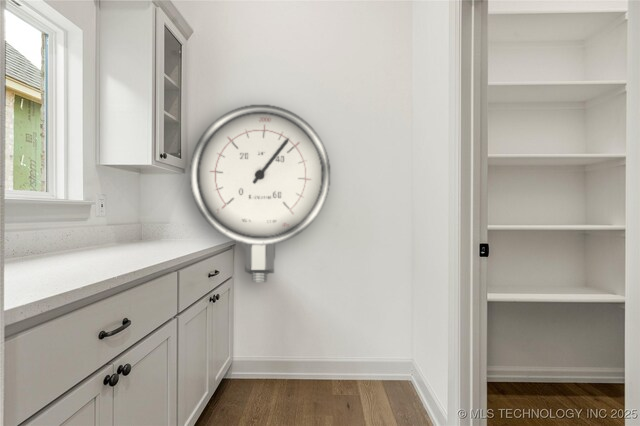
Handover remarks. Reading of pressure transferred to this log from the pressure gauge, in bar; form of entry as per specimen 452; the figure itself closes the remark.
37.5
